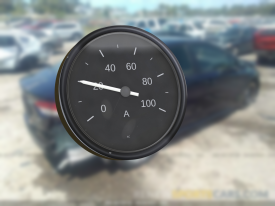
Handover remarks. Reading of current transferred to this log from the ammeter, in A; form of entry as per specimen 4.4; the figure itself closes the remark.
20
